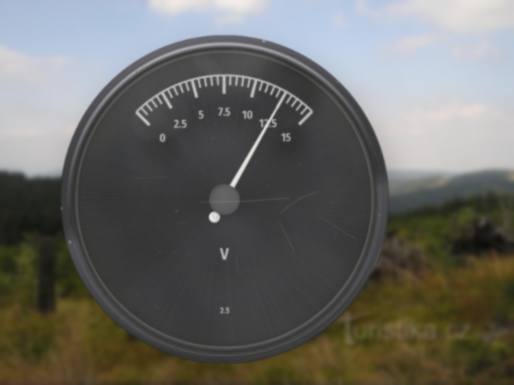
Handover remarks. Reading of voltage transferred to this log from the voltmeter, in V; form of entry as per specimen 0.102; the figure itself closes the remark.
12.5
